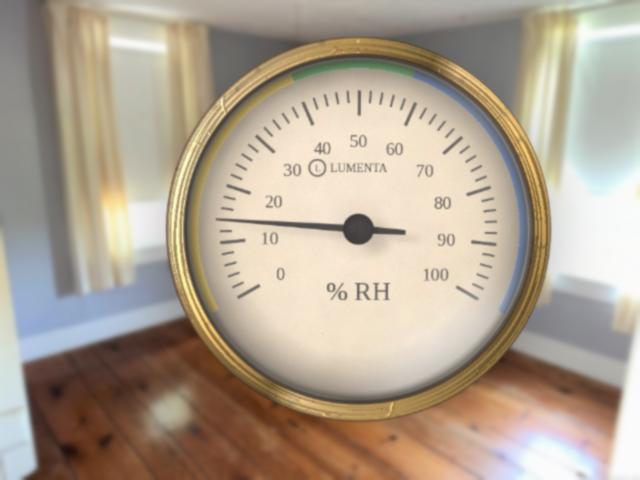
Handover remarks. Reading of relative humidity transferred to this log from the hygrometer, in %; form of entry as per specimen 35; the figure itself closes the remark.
14
